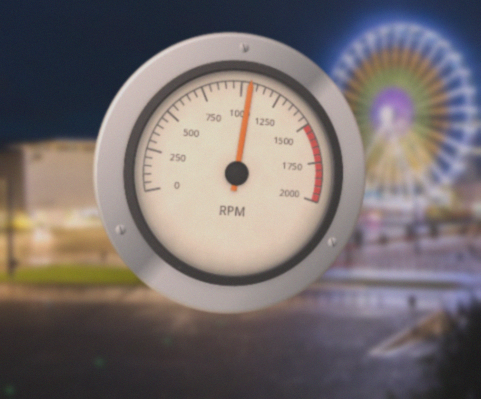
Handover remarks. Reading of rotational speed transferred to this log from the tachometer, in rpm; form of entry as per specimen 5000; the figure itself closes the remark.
1050
